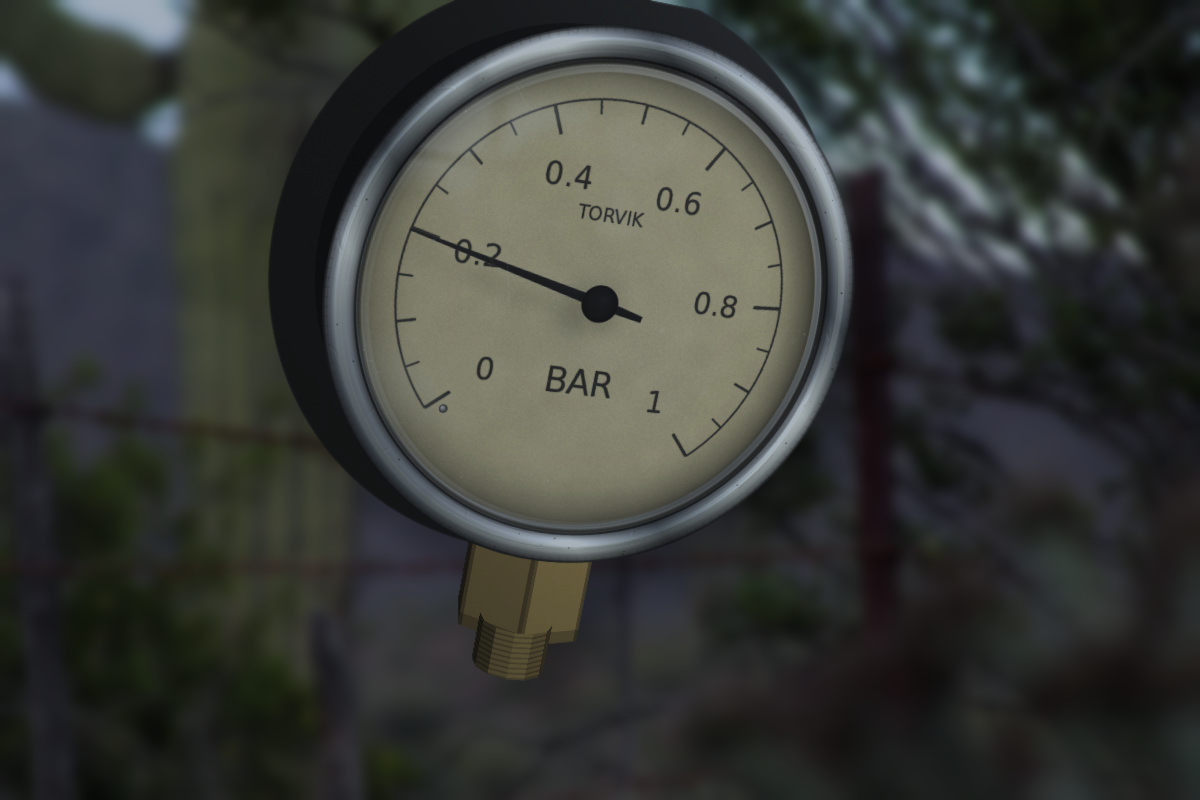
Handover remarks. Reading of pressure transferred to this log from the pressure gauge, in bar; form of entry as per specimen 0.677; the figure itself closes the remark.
0.2
